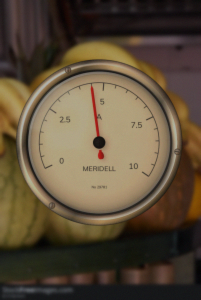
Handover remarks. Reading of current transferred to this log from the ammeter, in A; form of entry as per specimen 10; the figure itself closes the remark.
4.5
